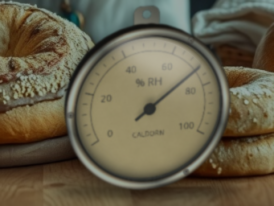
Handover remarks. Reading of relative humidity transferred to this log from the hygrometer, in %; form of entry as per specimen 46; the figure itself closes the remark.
72
